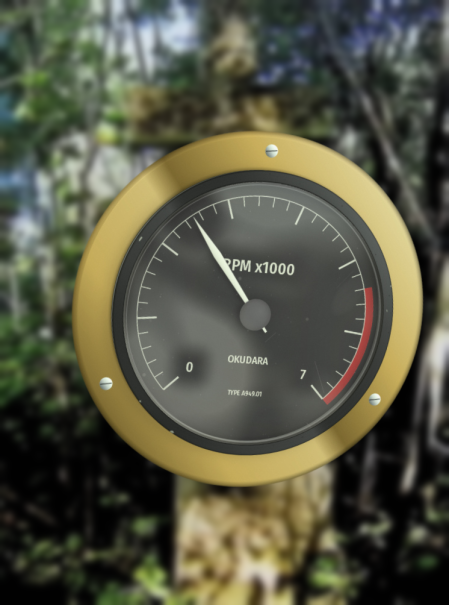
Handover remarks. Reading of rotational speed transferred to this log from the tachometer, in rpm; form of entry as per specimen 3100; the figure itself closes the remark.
2500
